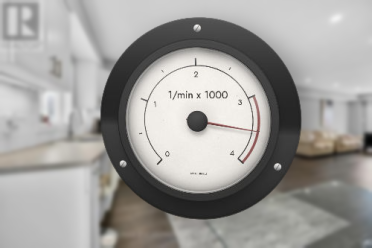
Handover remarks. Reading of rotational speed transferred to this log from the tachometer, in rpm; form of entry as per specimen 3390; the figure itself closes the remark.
3500
